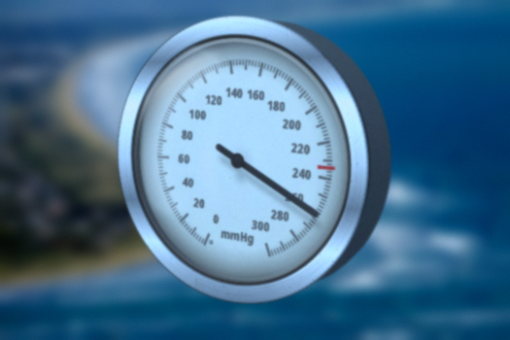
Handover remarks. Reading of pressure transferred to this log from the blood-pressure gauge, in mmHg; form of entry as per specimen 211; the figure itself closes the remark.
260
